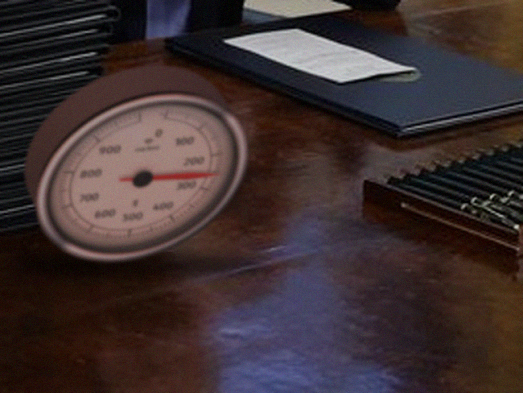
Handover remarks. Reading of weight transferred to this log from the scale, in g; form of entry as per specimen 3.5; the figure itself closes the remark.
250
